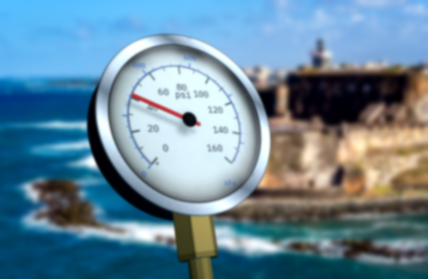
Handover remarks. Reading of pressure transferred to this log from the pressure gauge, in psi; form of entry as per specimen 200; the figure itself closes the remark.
40
